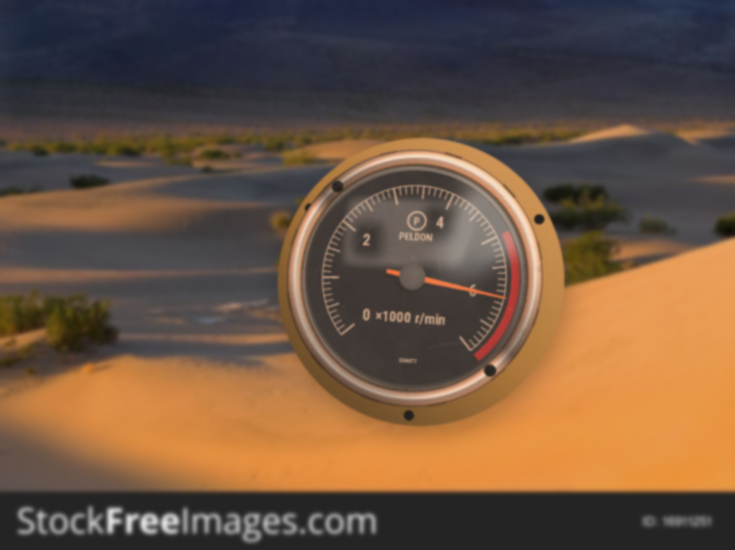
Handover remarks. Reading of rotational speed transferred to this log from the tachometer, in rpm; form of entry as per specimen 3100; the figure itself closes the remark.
6000
